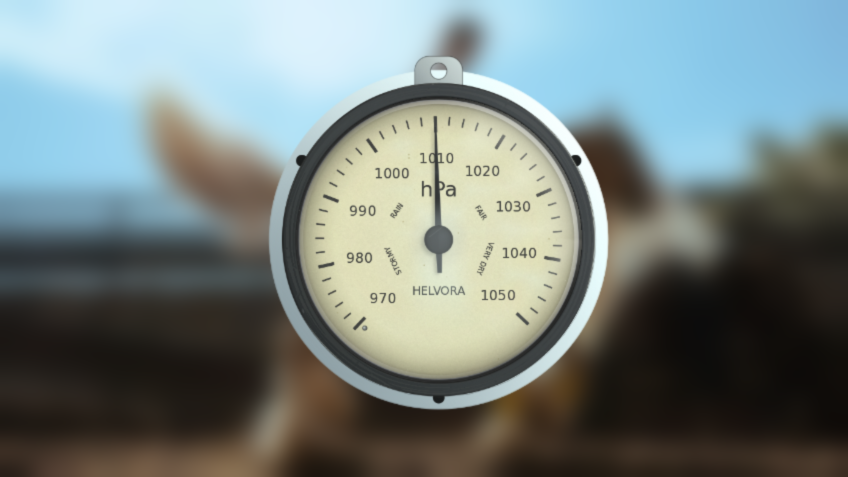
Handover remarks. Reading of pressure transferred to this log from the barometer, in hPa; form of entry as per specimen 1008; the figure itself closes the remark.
1010
